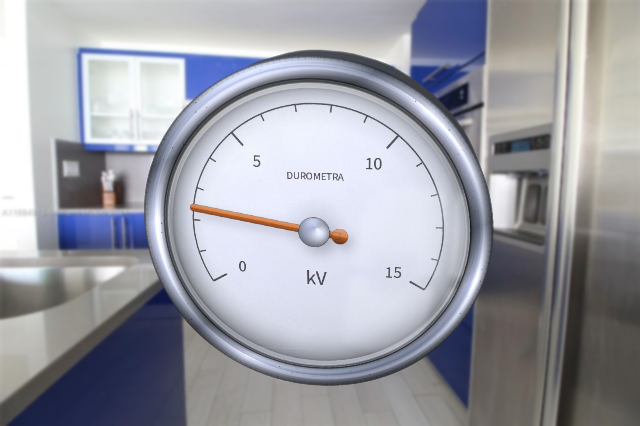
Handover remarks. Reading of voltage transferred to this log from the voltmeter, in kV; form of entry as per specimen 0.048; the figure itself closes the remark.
2.5
